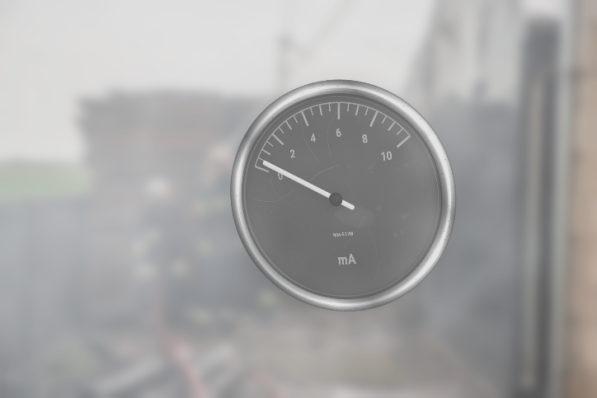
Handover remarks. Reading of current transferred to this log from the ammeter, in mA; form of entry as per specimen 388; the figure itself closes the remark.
0.5
